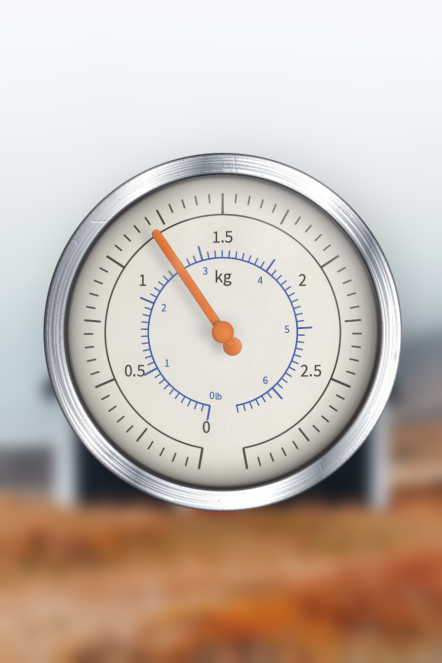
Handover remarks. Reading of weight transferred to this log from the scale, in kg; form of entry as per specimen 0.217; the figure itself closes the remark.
1.2
